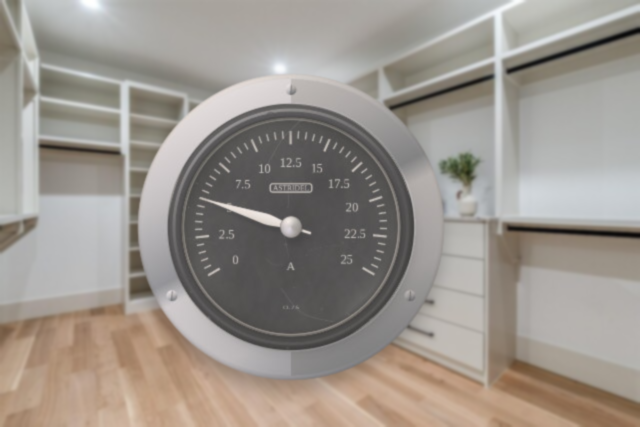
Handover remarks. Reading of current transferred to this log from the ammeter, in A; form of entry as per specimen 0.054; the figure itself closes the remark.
5
